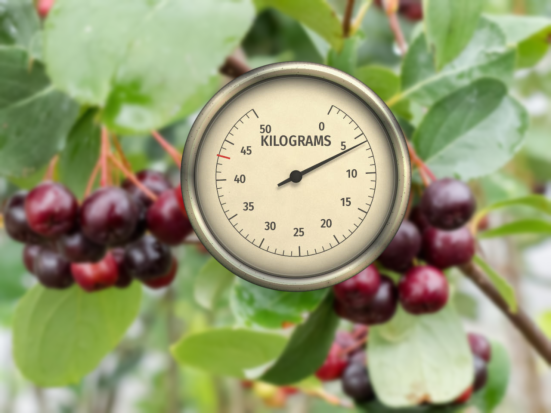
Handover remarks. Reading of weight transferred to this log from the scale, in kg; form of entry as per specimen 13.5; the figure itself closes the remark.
6
